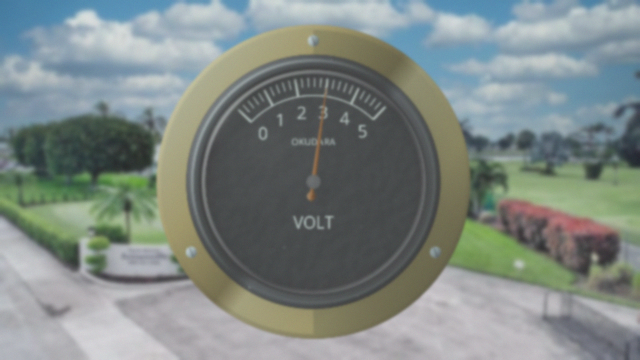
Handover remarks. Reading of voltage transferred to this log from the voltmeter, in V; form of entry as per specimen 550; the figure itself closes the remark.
3
